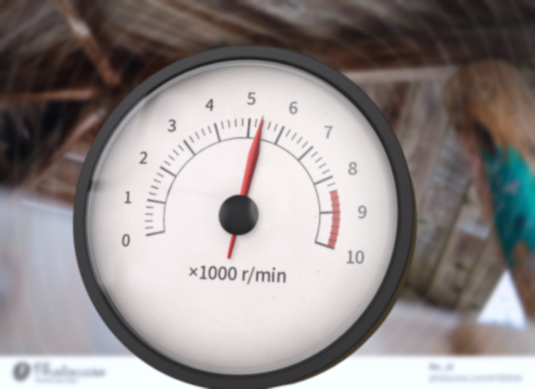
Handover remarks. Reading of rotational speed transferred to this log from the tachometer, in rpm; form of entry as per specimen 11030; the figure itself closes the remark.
5400
